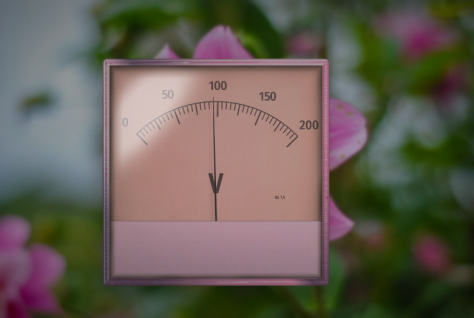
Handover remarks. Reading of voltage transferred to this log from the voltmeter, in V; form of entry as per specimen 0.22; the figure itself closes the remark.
95
